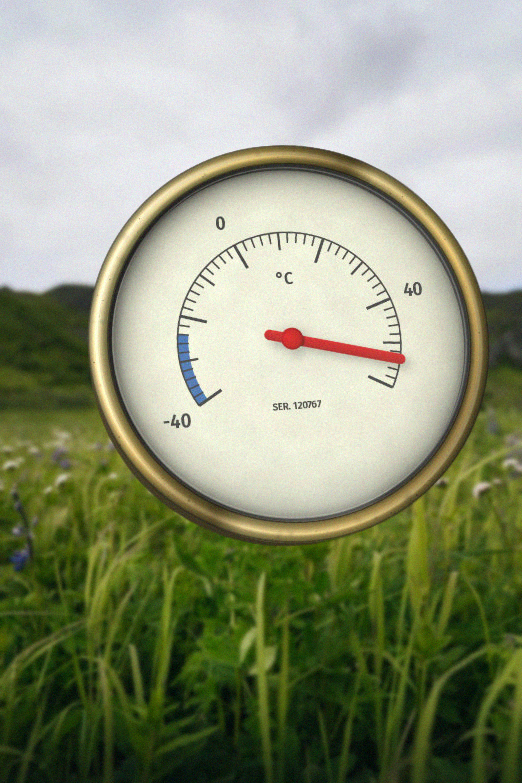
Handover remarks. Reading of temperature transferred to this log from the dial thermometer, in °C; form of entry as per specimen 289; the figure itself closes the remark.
54
